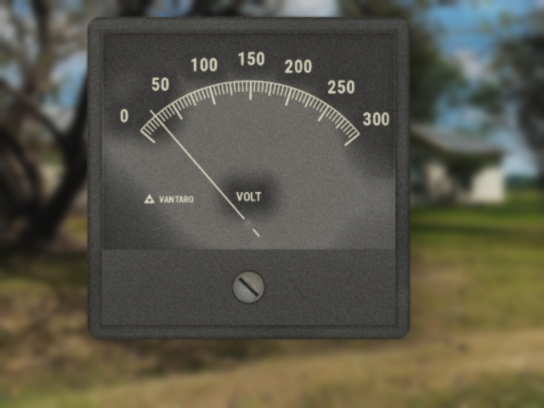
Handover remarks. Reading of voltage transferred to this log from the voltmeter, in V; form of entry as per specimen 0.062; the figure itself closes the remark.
25
